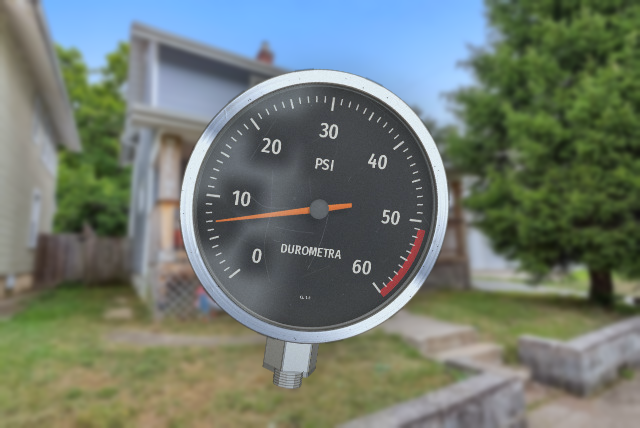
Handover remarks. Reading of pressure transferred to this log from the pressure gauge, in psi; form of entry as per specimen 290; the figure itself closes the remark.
7
